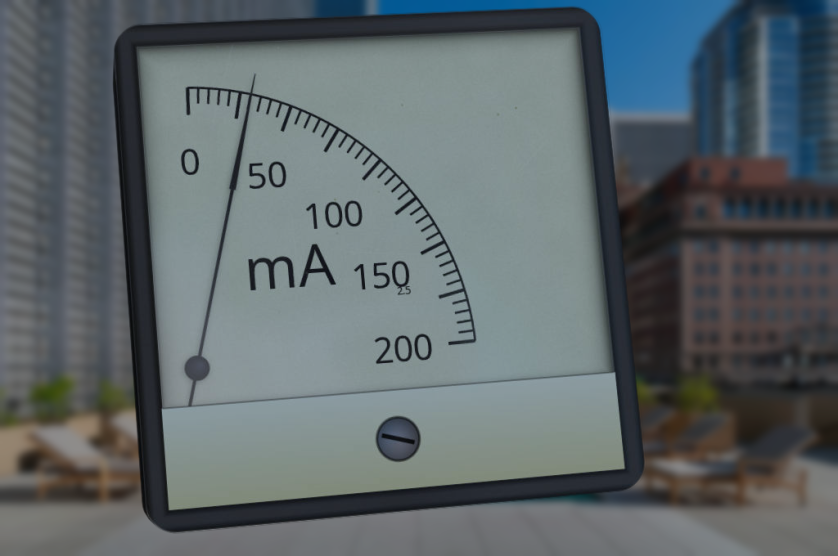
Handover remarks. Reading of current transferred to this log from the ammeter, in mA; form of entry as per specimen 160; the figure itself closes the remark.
30
